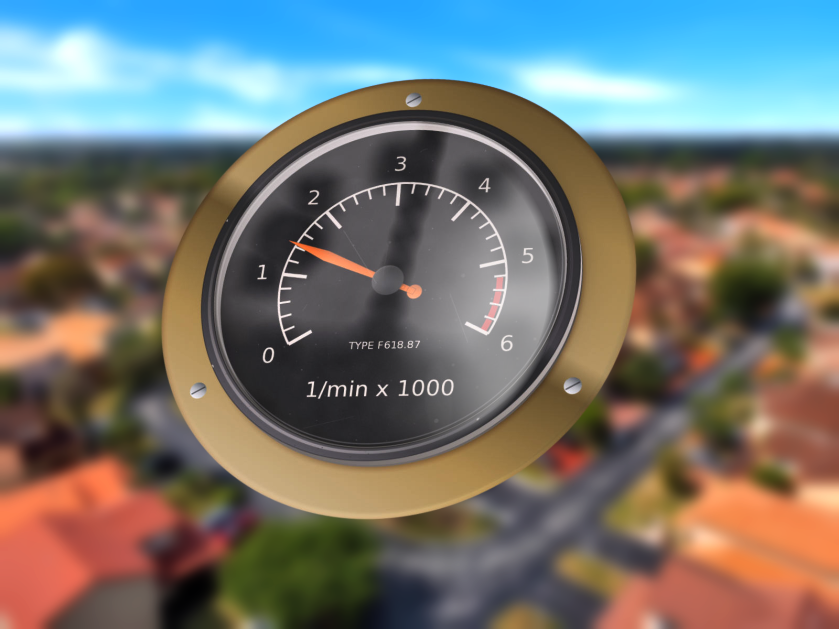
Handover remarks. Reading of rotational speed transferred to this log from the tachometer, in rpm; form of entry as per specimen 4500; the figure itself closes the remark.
1400
